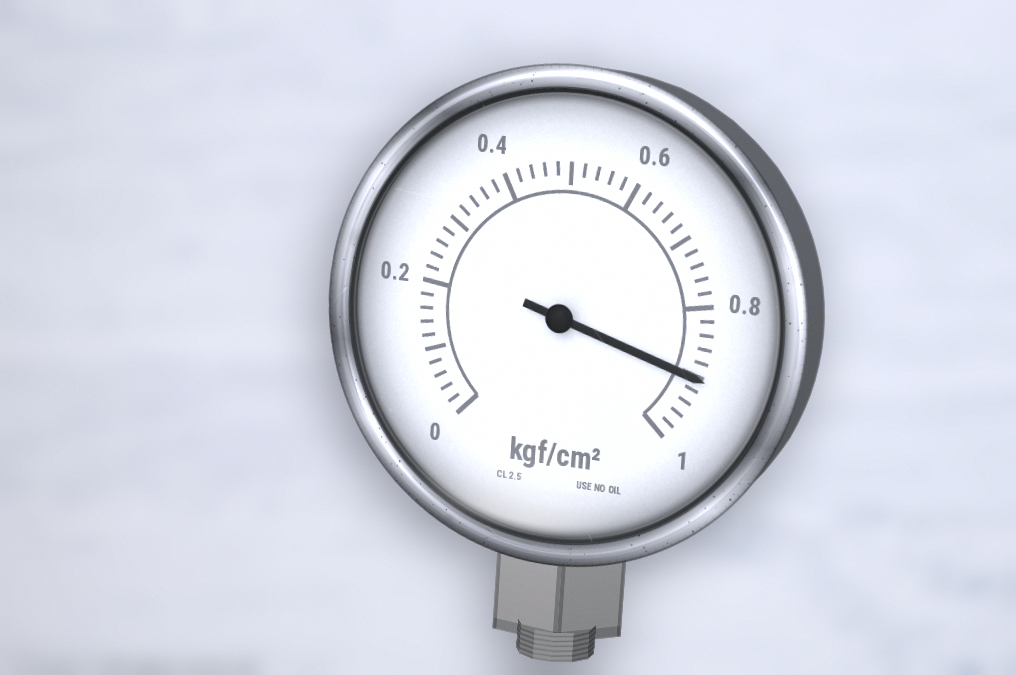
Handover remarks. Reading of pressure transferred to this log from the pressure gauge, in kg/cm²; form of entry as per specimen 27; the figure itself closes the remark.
0.9
